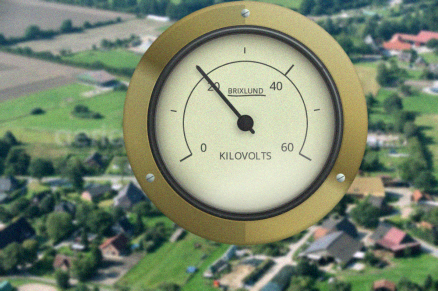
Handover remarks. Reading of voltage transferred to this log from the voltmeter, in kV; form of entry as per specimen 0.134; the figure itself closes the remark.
20
